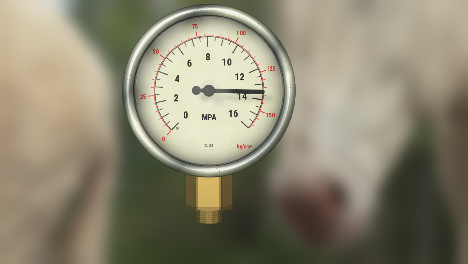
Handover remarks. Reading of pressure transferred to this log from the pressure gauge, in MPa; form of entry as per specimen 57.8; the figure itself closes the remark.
13.5
